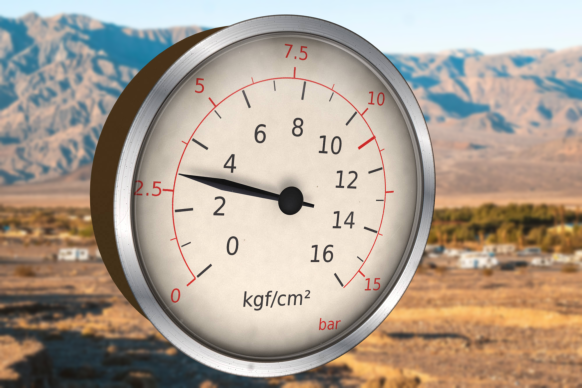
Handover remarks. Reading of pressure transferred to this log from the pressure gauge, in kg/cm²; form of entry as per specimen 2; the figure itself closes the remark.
3
